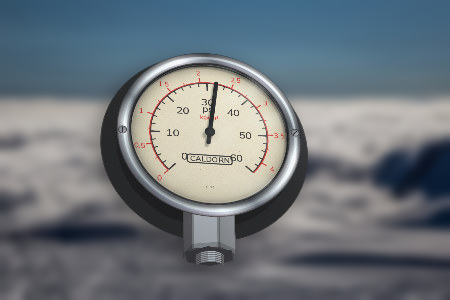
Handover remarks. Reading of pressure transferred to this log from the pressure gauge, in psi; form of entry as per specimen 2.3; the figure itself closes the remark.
32
